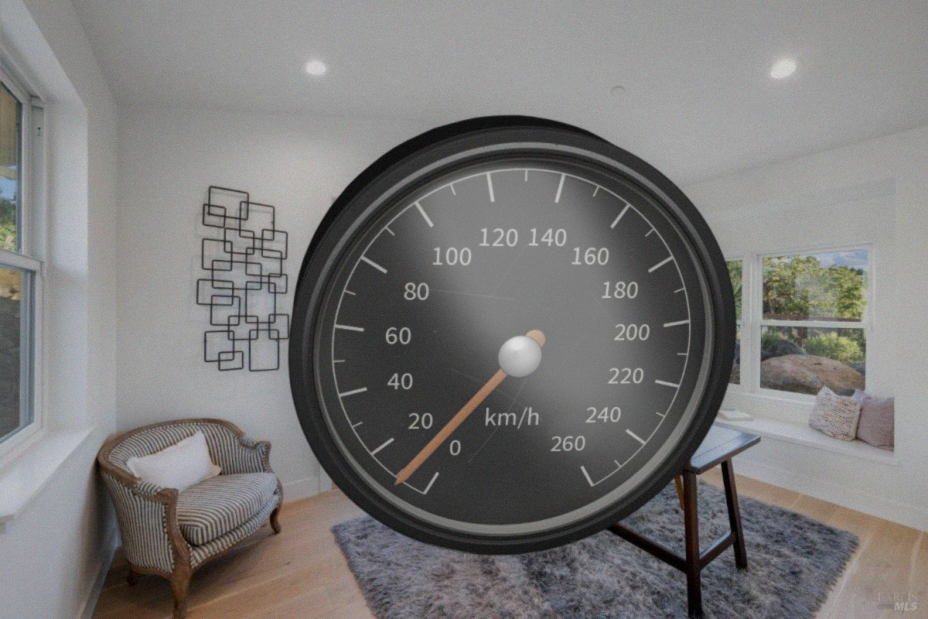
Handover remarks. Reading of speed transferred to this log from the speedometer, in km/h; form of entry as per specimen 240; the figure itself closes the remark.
10
